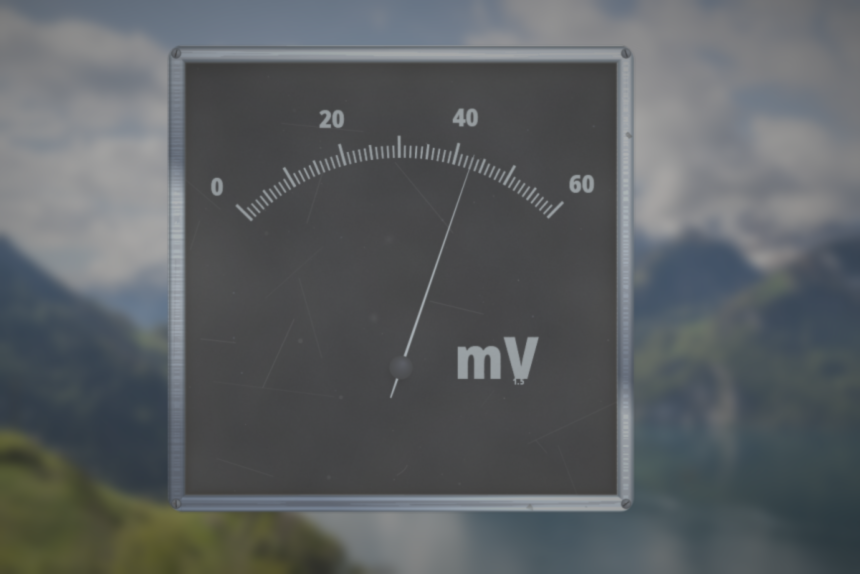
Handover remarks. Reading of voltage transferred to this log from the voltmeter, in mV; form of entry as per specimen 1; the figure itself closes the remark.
43
